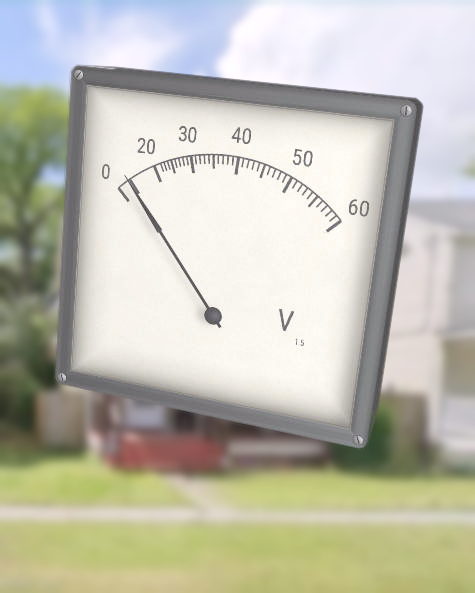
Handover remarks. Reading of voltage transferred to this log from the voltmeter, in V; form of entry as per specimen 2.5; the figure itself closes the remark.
10
